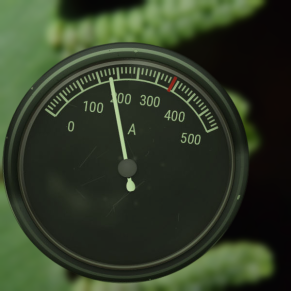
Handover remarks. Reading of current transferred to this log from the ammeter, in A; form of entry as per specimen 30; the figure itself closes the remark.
180
